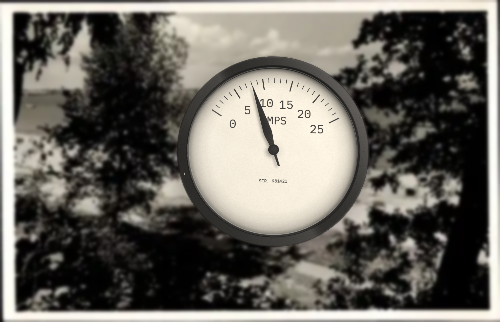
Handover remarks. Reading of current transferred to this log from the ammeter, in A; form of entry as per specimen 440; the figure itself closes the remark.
8
